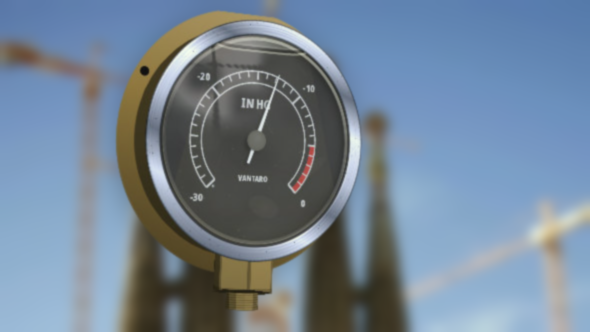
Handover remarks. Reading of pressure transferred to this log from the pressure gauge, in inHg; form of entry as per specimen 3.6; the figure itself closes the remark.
-13
